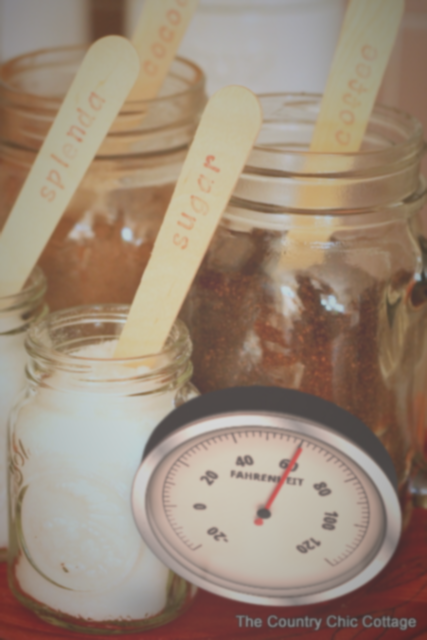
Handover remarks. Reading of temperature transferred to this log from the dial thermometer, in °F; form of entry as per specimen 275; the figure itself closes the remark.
60
